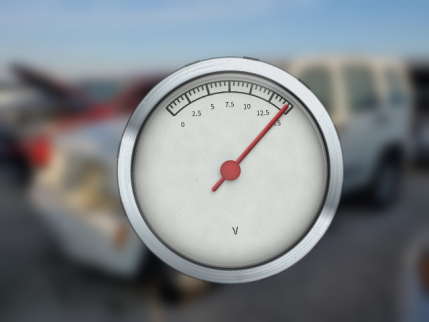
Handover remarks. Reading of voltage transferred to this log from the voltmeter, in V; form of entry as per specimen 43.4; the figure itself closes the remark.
14.5
